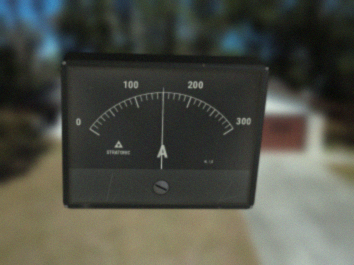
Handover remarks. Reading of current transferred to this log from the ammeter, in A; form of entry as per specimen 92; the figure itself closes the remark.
150
